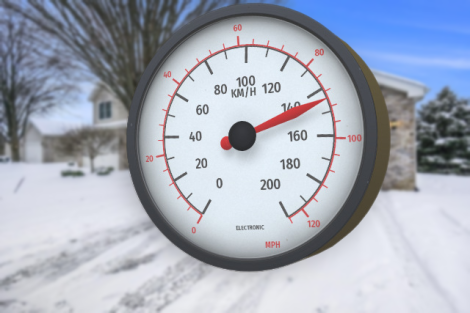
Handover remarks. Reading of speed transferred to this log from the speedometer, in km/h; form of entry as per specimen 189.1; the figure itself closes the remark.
145
